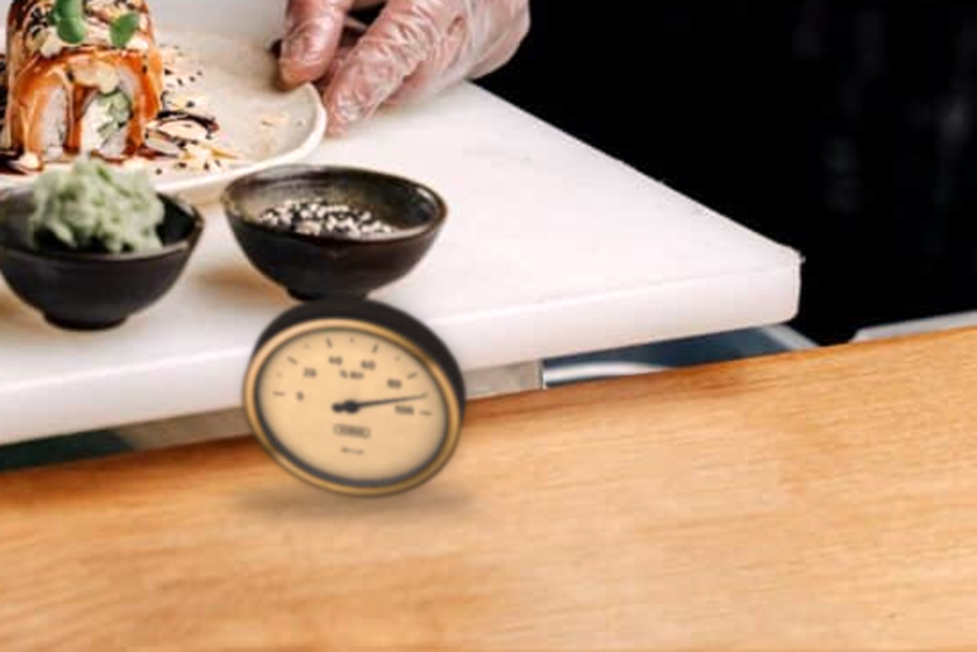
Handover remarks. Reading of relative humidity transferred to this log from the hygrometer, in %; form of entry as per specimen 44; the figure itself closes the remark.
90
